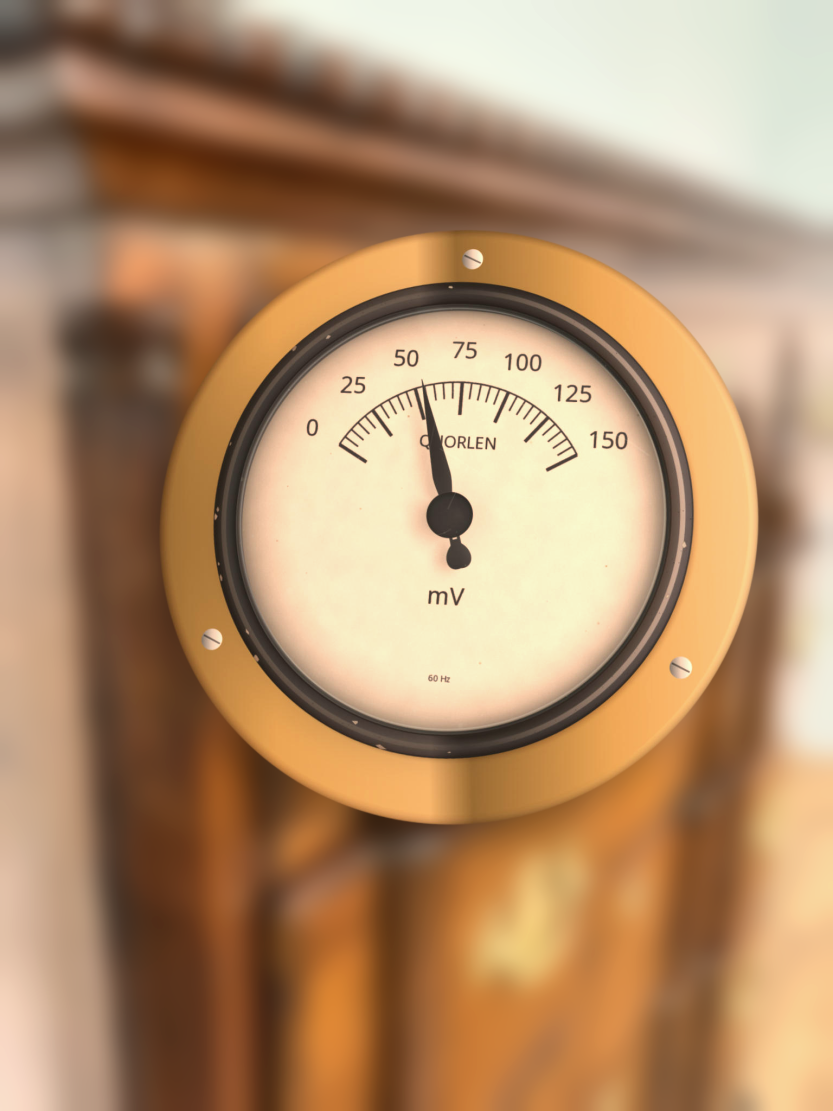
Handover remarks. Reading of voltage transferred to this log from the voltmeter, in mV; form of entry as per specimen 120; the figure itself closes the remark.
55
